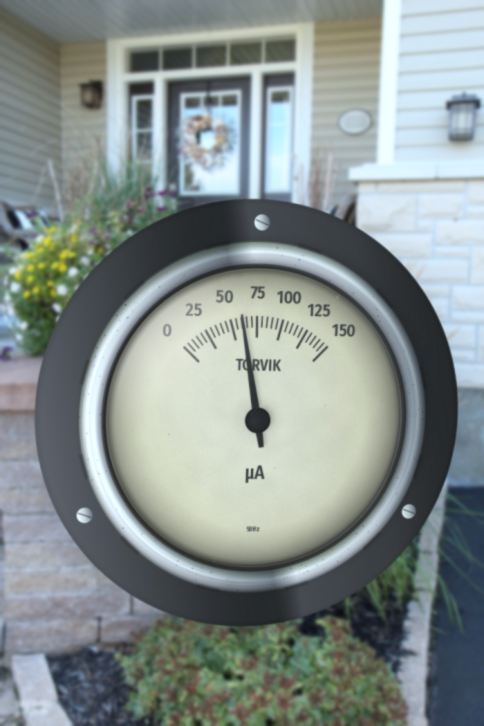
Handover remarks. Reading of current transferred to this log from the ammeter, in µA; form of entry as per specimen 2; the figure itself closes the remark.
60
